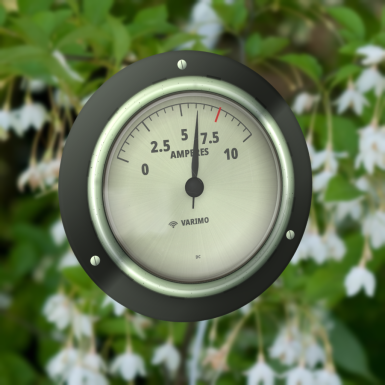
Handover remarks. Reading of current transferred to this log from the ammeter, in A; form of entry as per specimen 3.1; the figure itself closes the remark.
6
